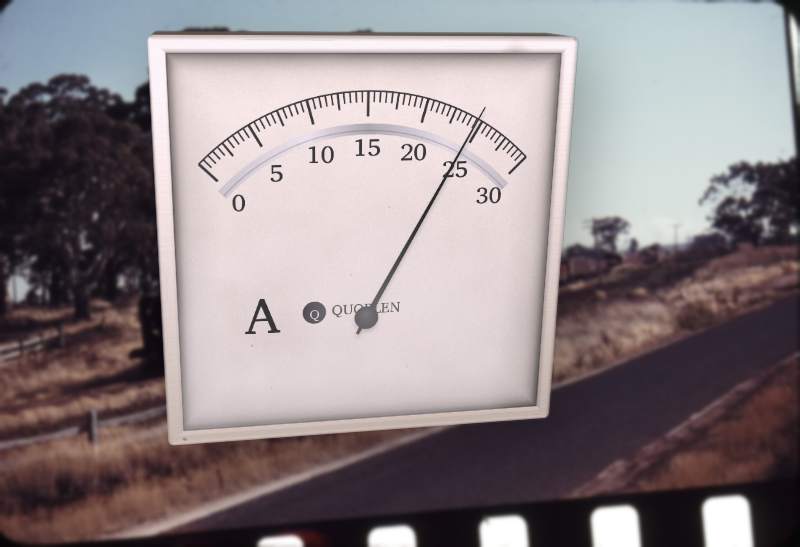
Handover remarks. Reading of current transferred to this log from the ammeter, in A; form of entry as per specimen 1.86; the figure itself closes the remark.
24.5
